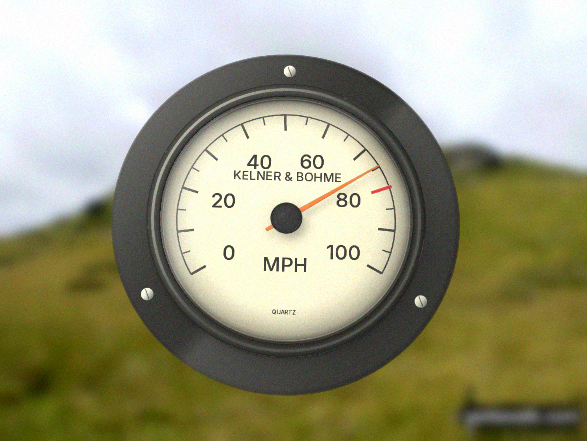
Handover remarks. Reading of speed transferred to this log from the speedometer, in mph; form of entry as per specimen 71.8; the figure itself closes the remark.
75
